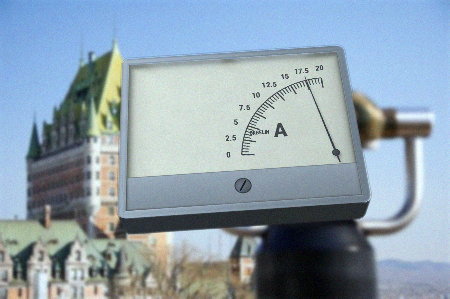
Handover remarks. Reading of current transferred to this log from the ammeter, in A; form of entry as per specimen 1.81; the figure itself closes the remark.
17.5
